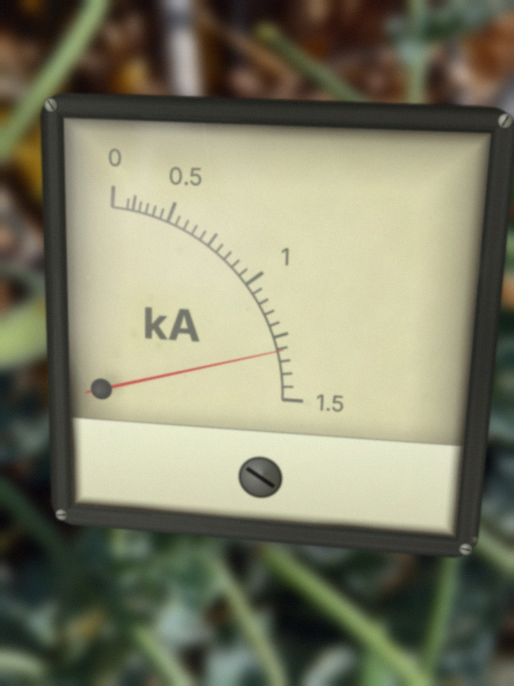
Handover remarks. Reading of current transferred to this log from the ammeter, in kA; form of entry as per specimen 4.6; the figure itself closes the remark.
1.3
